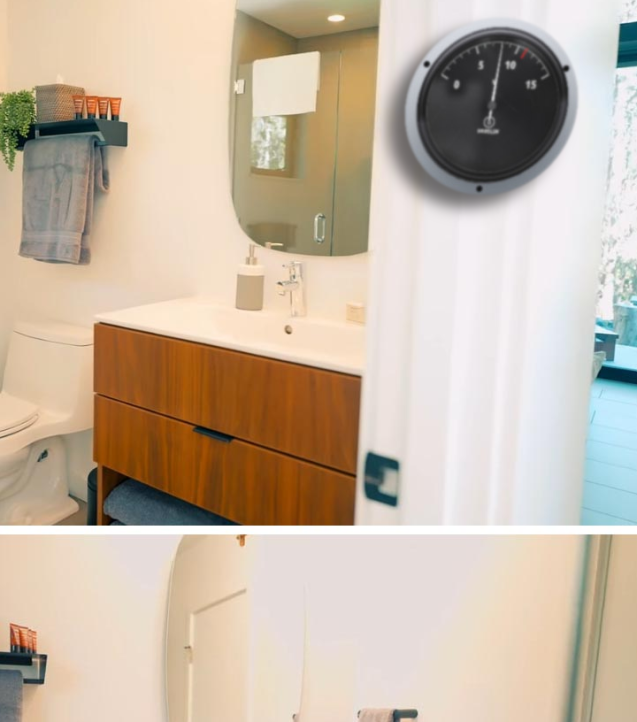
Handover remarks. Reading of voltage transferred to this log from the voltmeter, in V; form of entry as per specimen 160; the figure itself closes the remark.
8
